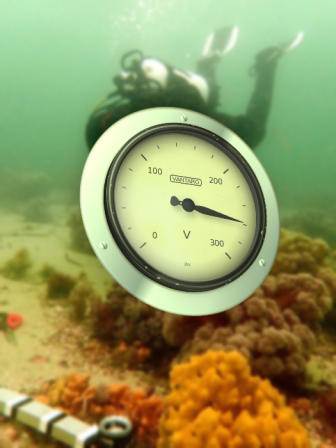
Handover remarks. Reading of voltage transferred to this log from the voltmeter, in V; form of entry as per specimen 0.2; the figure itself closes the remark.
260
